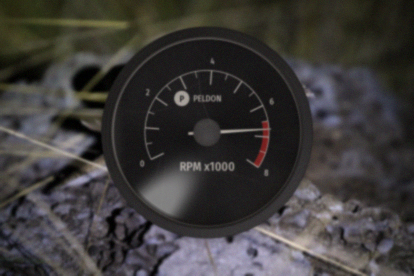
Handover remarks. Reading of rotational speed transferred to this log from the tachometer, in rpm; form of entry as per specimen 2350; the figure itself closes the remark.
6750
